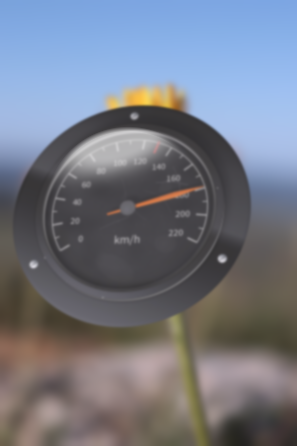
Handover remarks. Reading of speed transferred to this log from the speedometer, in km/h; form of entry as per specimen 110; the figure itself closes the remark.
180
